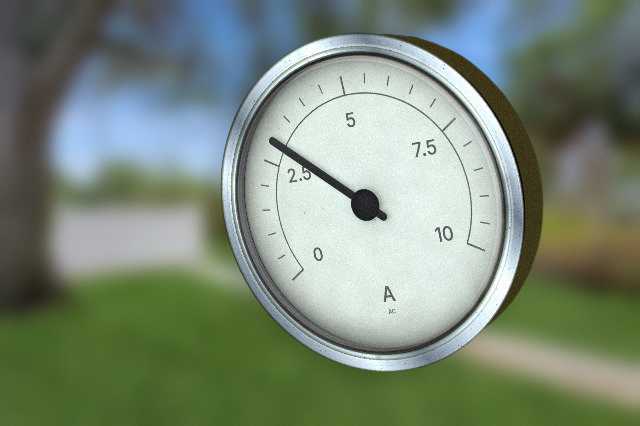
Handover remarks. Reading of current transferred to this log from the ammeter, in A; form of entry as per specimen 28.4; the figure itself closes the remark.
3
